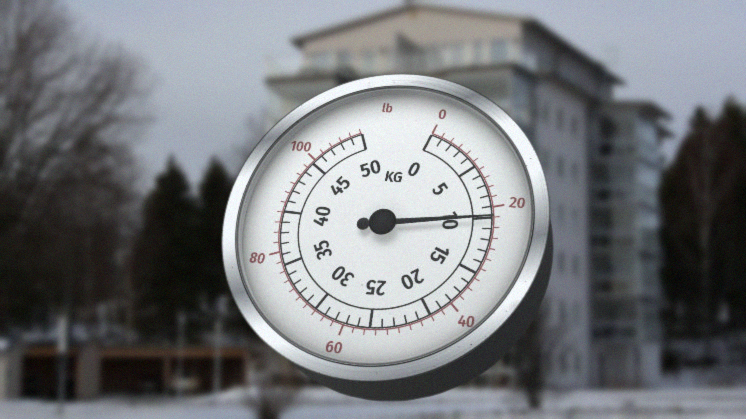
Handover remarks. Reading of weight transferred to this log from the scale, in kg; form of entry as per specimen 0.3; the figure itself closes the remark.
10
